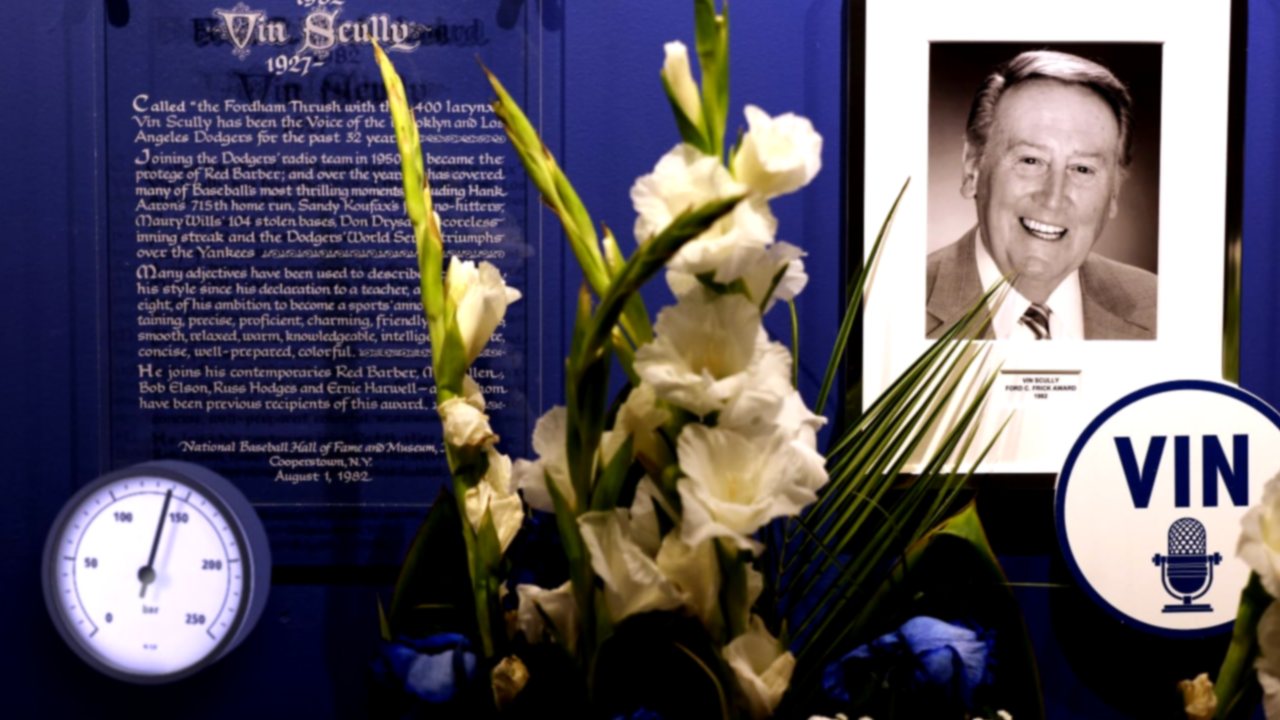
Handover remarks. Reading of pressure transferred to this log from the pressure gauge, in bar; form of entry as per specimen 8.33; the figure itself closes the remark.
140
